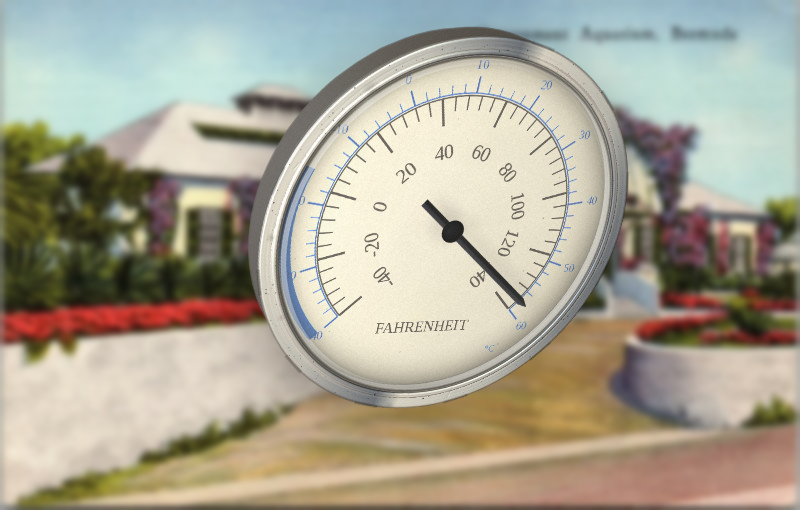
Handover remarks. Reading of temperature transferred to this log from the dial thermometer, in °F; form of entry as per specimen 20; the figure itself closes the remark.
136
